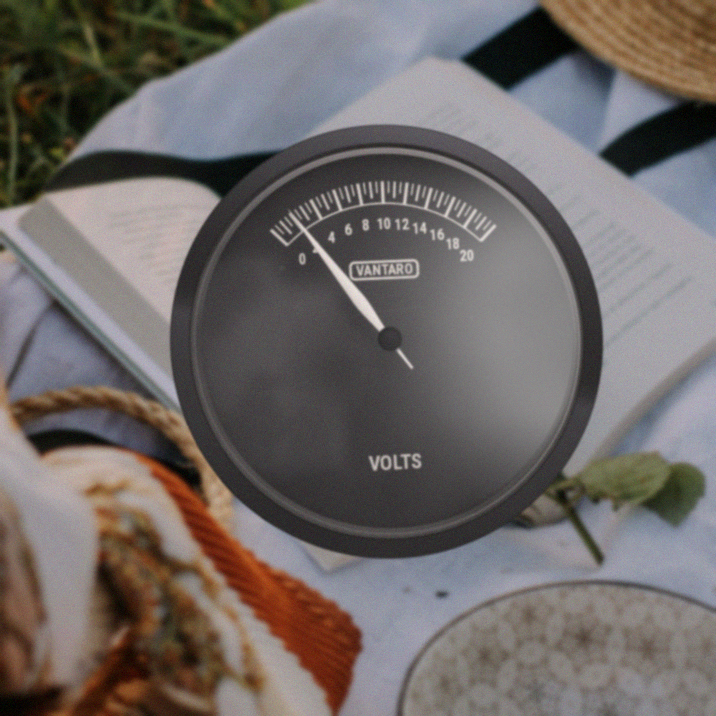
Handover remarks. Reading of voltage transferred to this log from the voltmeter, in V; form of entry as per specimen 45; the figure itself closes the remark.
2
